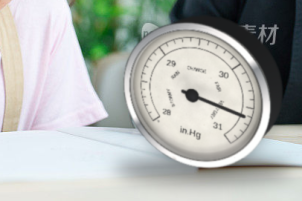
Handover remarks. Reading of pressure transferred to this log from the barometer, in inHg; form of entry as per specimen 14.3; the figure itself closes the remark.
30.6
